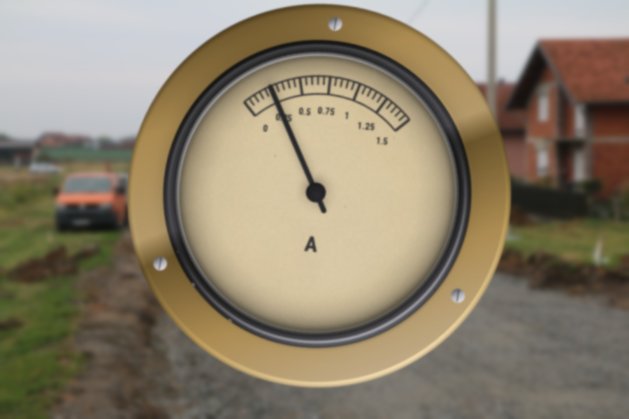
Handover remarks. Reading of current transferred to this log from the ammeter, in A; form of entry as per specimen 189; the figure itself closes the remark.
0.25
